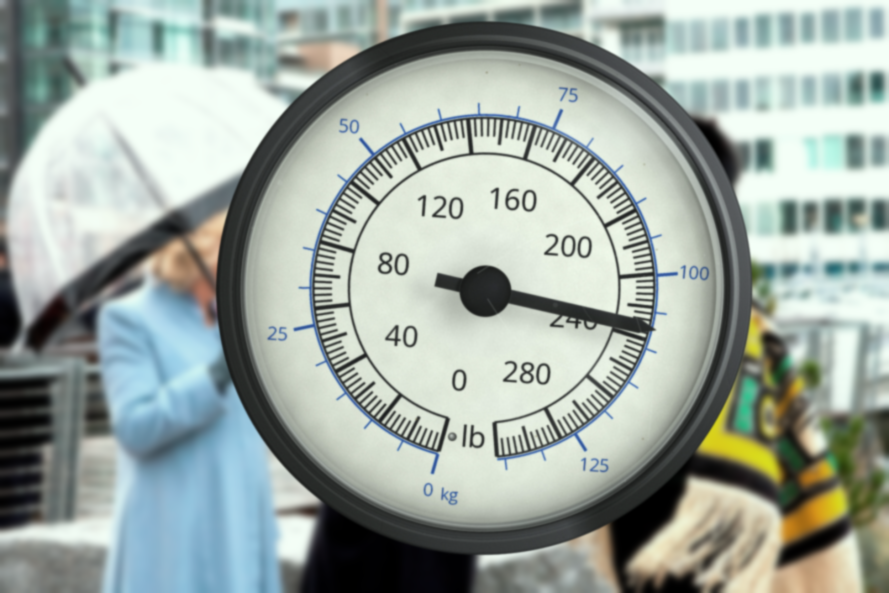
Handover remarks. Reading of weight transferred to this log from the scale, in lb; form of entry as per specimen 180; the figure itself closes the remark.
236
